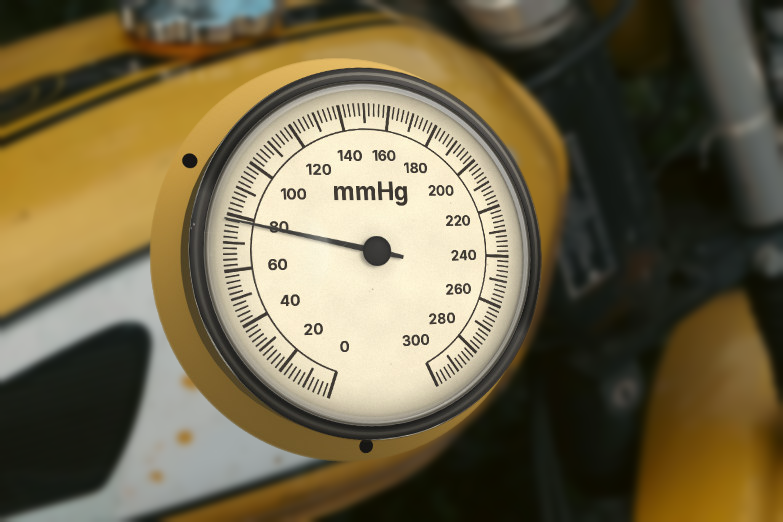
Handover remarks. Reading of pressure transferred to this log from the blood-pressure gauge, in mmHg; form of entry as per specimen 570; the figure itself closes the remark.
78
